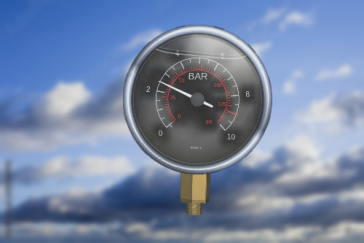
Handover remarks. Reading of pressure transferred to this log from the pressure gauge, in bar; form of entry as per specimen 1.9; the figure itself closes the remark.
2.5
